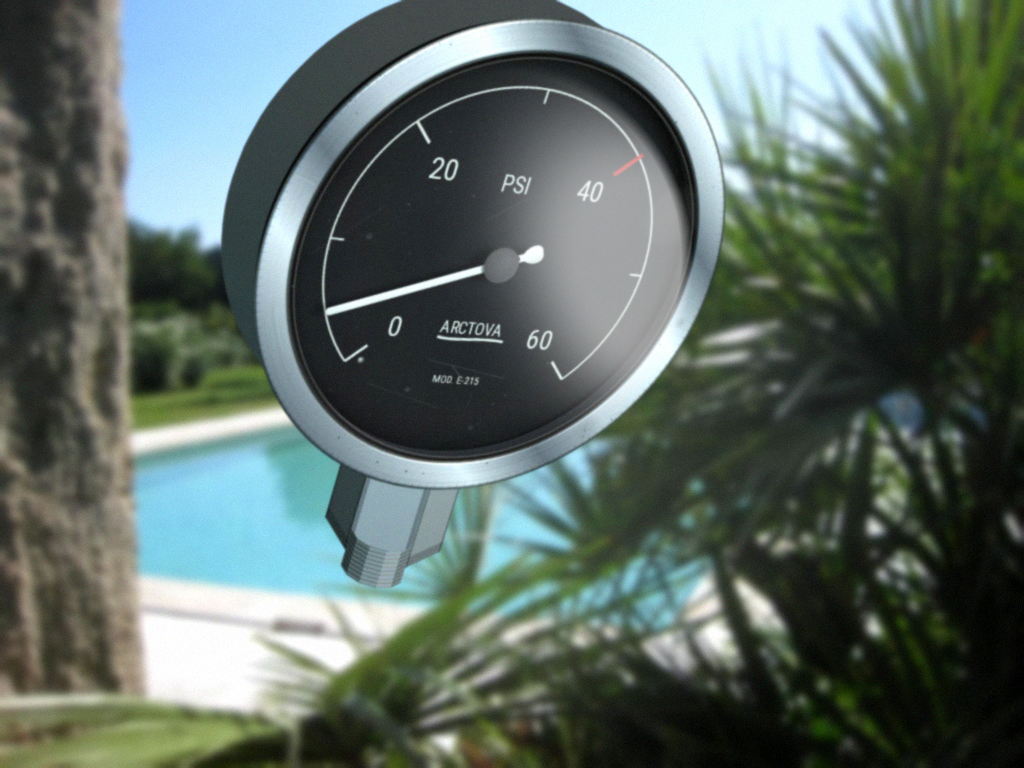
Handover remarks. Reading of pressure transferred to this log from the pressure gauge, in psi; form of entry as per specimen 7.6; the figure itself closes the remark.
5
